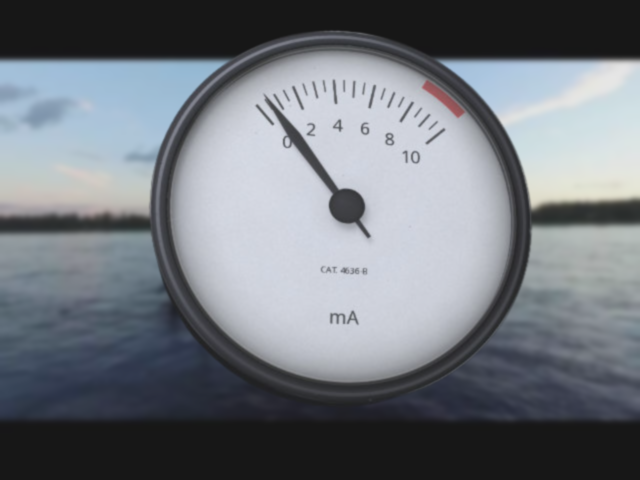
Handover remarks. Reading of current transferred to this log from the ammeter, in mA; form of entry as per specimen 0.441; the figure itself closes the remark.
0.5
